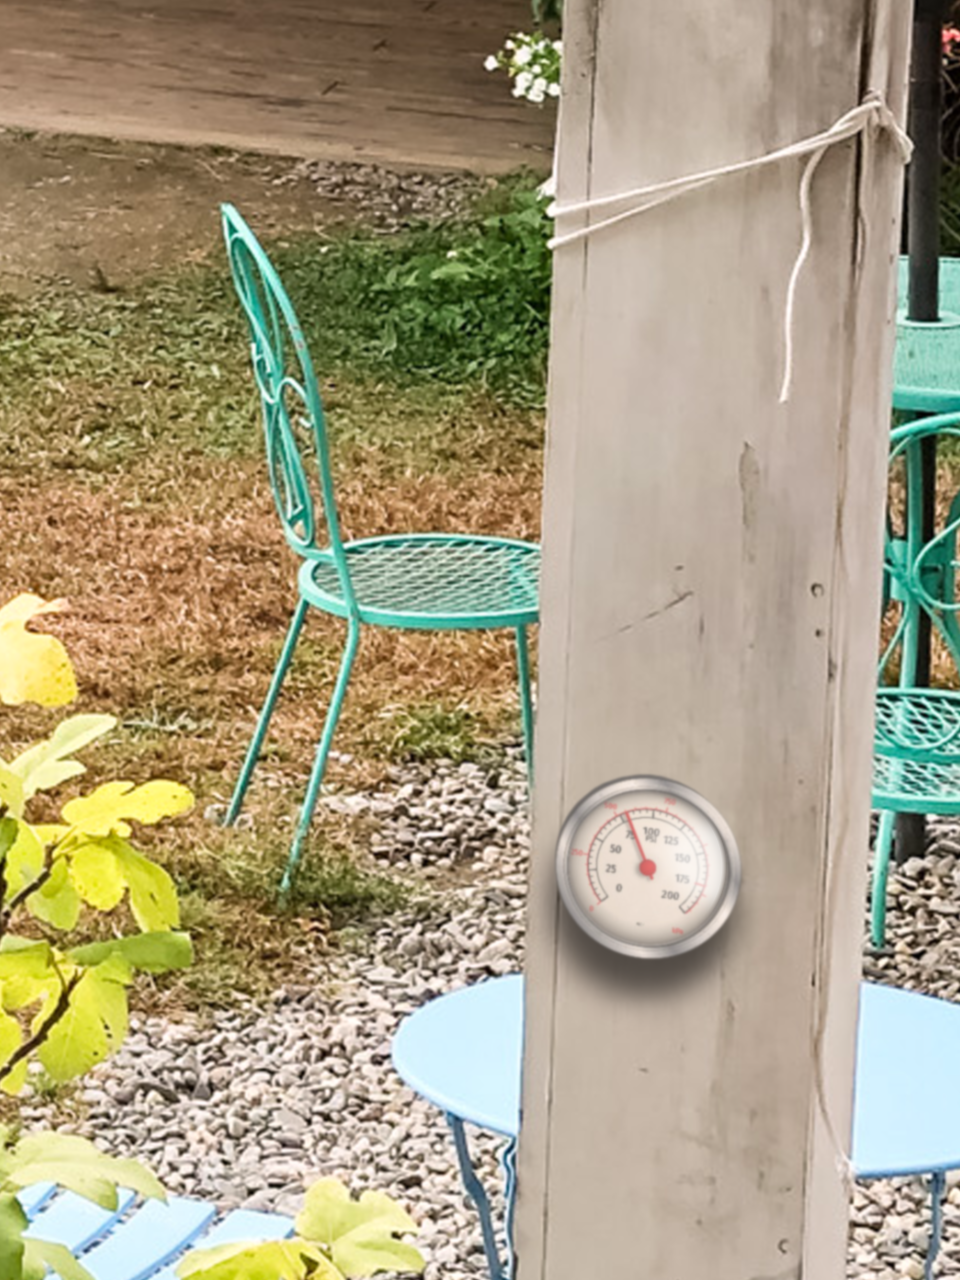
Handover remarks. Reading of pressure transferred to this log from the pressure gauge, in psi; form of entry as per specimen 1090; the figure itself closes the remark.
80
